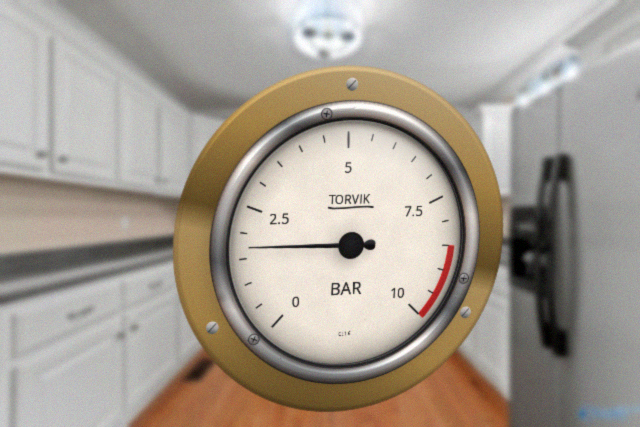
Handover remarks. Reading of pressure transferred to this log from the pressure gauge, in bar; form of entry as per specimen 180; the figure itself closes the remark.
1.75
